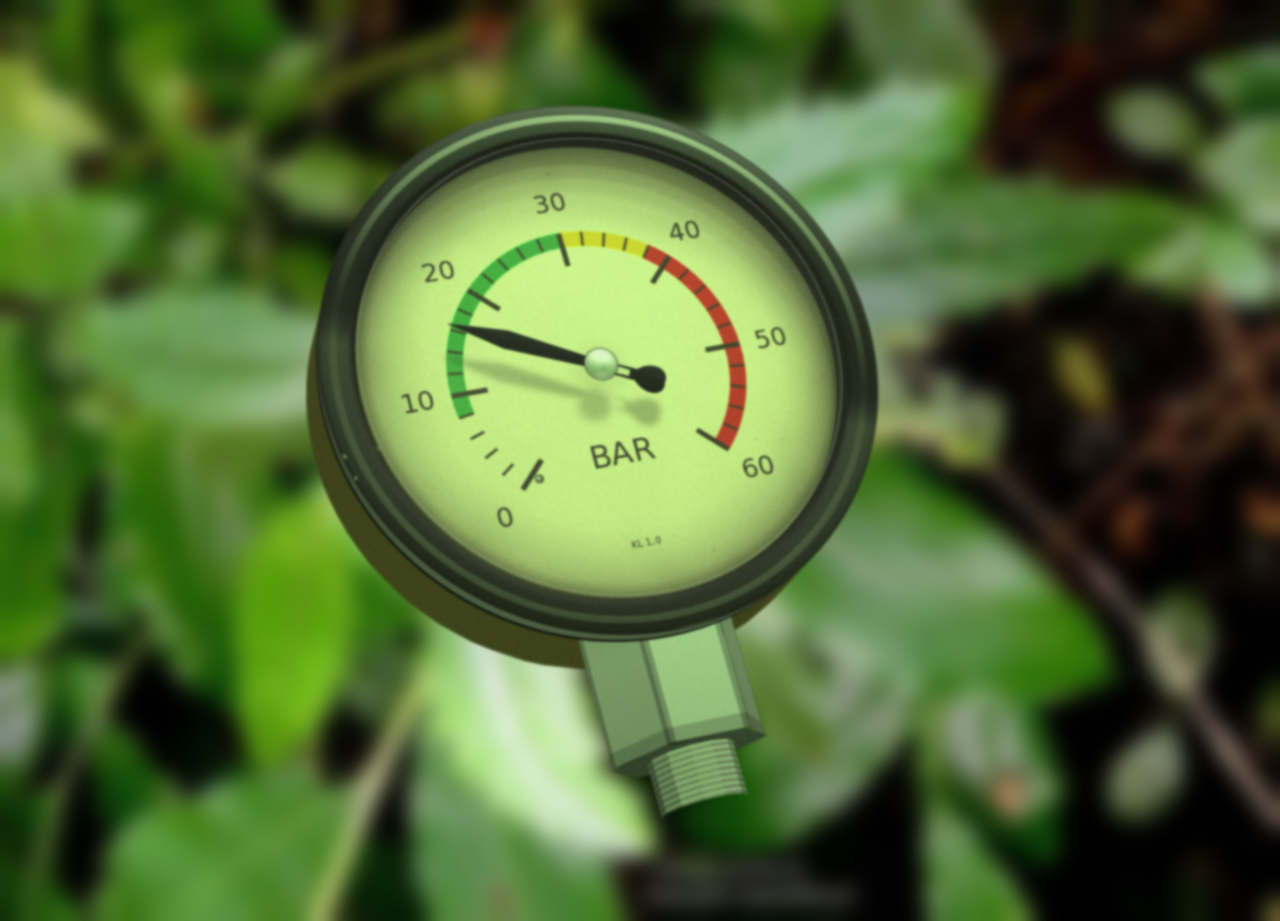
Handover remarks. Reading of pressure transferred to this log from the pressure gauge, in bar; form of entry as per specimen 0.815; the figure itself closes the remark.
16
